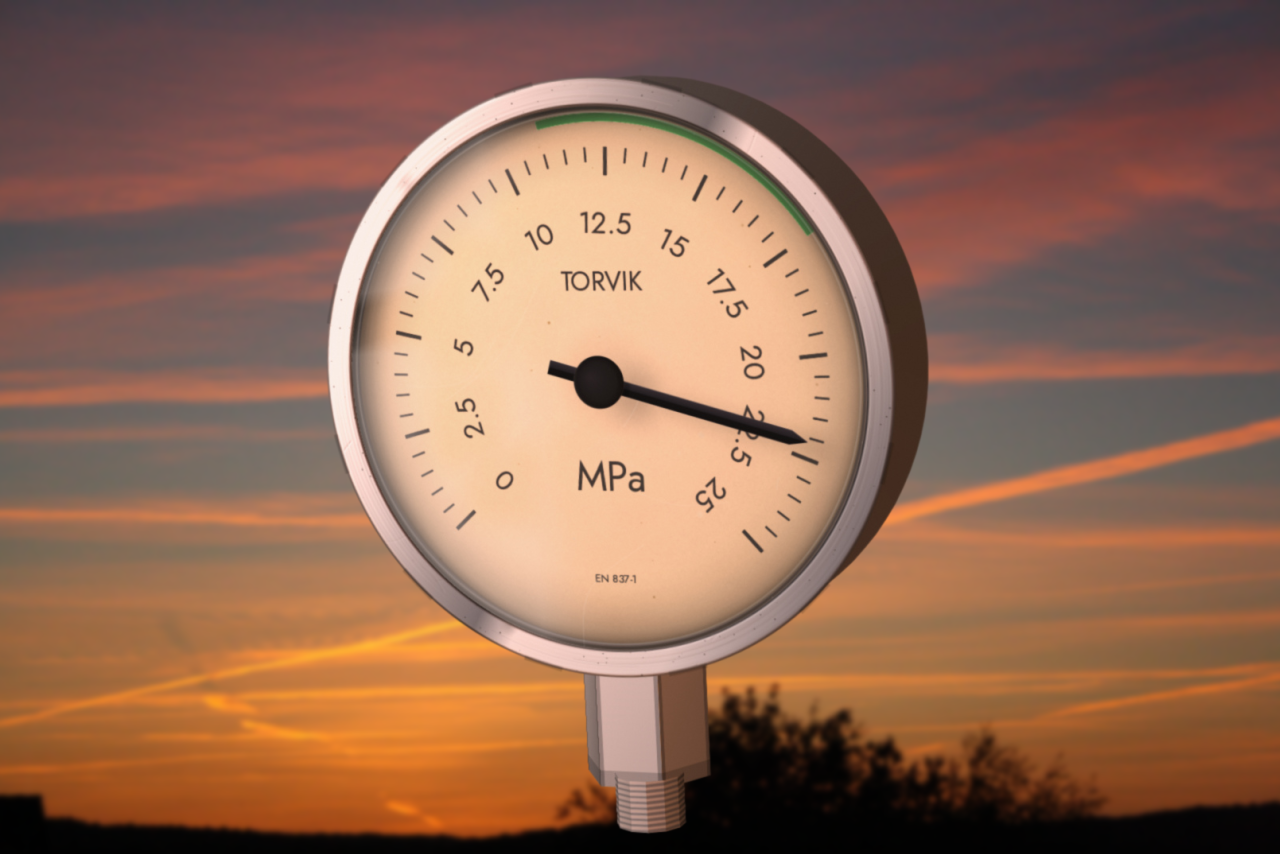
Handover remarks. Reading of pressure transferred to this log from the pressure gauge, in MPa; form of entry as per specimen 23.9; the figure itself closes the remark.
22
